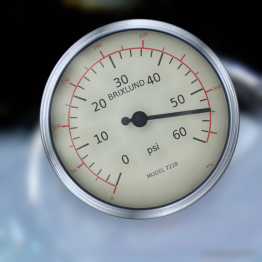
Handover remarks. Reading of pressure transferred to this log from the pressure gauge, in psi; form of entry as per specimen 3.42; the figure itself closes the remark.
54
